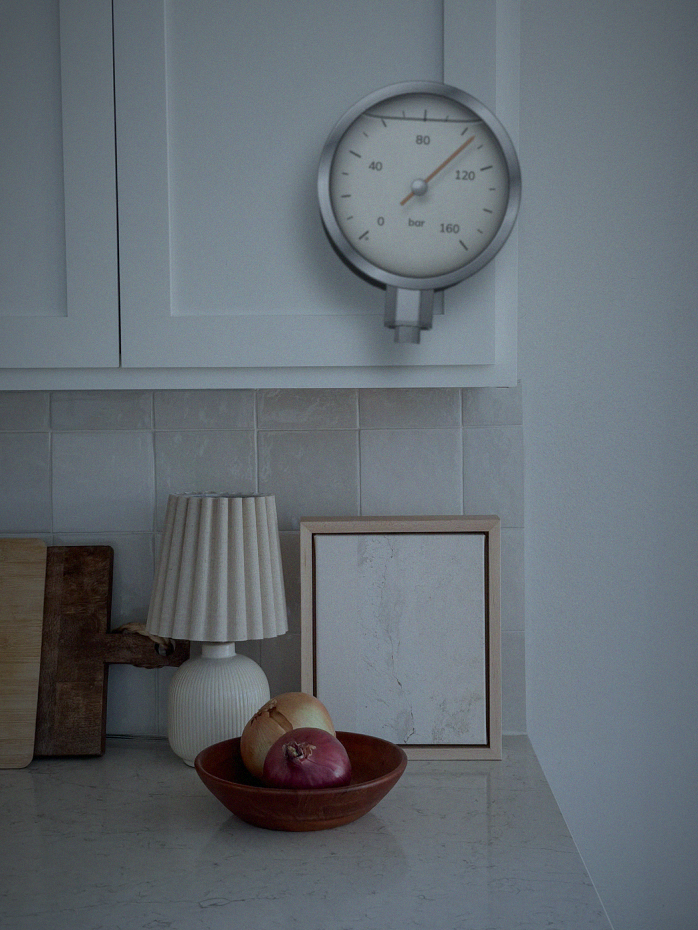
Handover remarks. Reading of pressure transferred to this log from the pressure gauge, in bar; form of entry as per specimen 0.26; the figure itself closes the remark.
105
